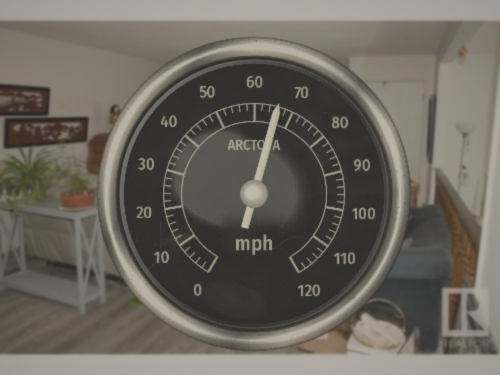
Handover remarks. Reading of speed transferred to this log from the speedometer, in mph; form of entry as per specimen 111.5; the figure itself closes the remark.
66
